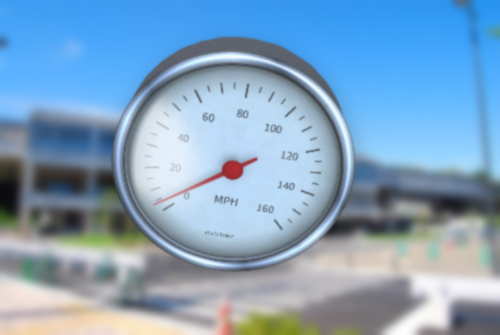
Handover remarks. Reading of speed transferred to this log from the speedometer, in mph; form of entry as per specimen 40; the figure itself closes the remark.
5
